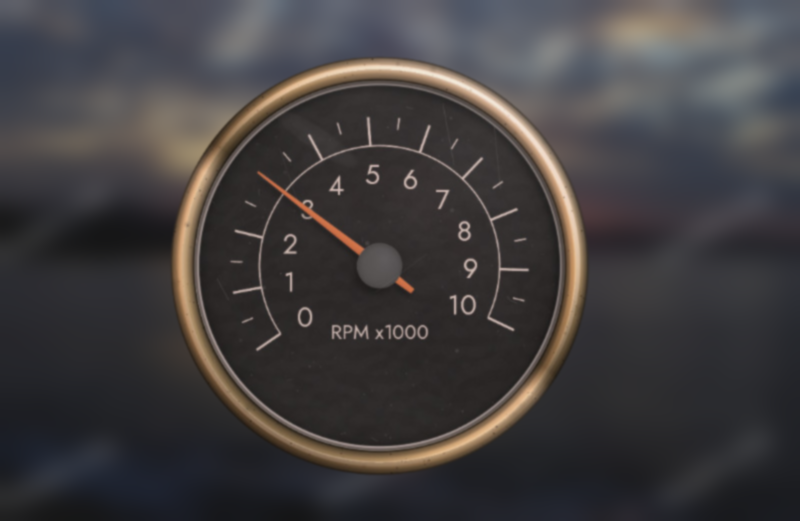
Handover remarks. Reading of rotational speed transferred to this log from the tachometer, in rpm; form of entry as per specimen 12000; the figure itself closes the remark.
3000
